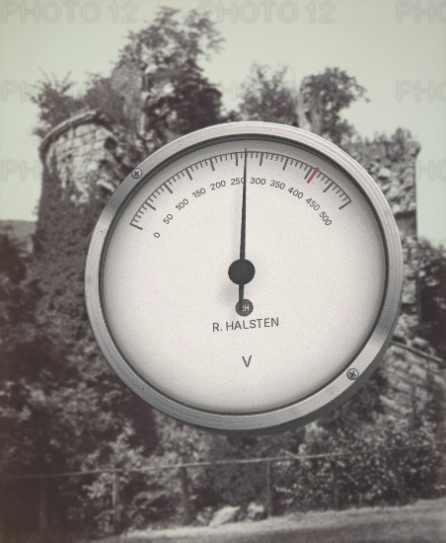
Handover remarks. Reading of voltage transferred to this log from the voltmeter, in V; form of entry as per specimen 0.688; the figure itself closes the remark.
270
